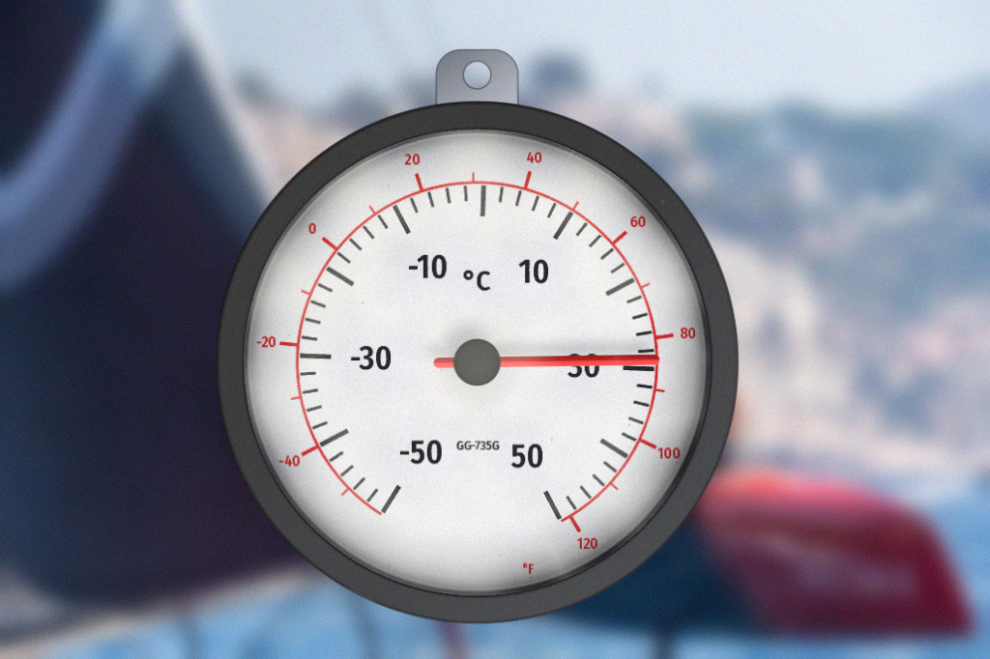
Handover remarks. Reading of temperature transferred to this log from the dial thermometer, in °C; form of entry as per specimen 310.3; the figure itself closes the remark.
29
